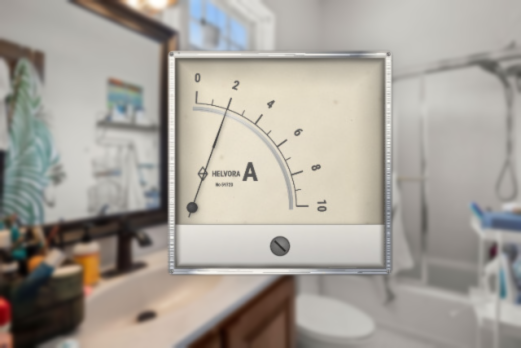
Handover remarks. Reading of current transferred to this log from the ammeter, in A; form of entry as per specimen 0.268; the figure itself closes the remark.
2
